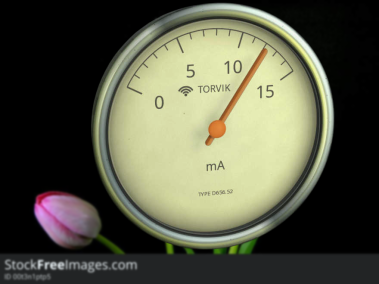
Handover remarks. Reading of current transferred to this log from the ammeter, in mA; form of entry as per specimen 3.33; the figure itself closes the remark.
12
